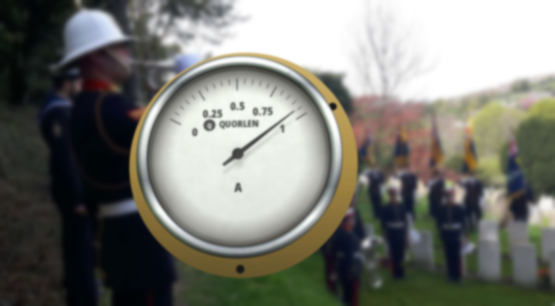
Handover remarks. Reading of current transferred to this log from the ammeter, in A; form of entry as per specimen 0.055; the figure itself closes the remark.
0.95
